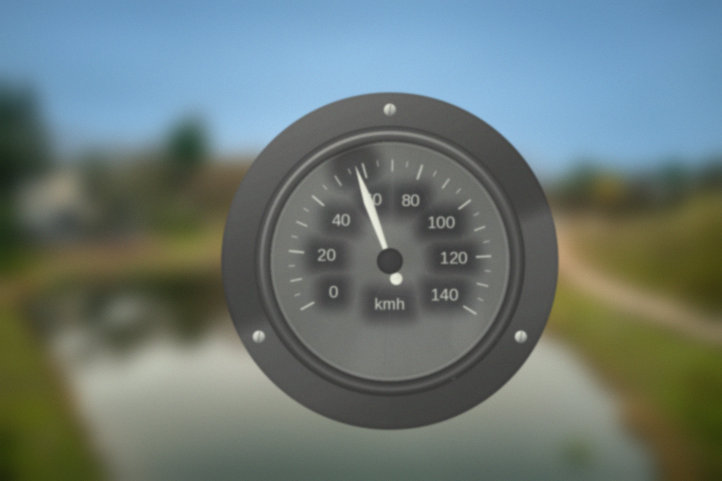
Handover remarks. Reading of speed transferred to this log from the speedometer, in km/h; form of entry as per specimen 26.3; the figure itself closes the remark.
57.5
